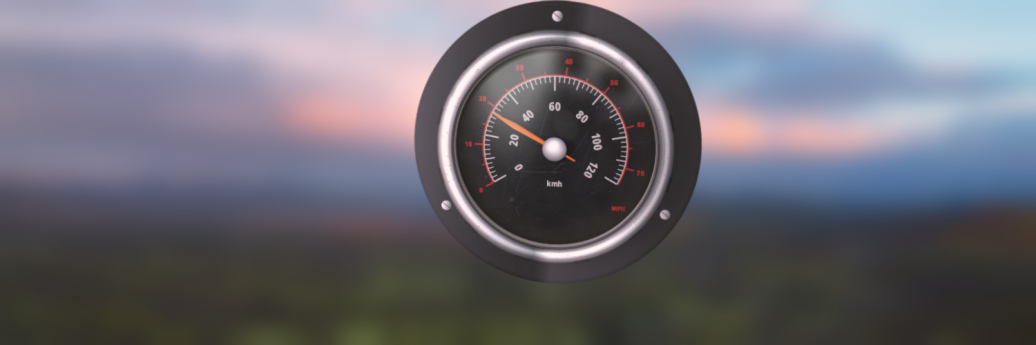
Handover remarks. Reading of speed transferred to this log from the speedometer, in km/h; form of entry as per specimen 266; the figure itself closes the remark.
30
